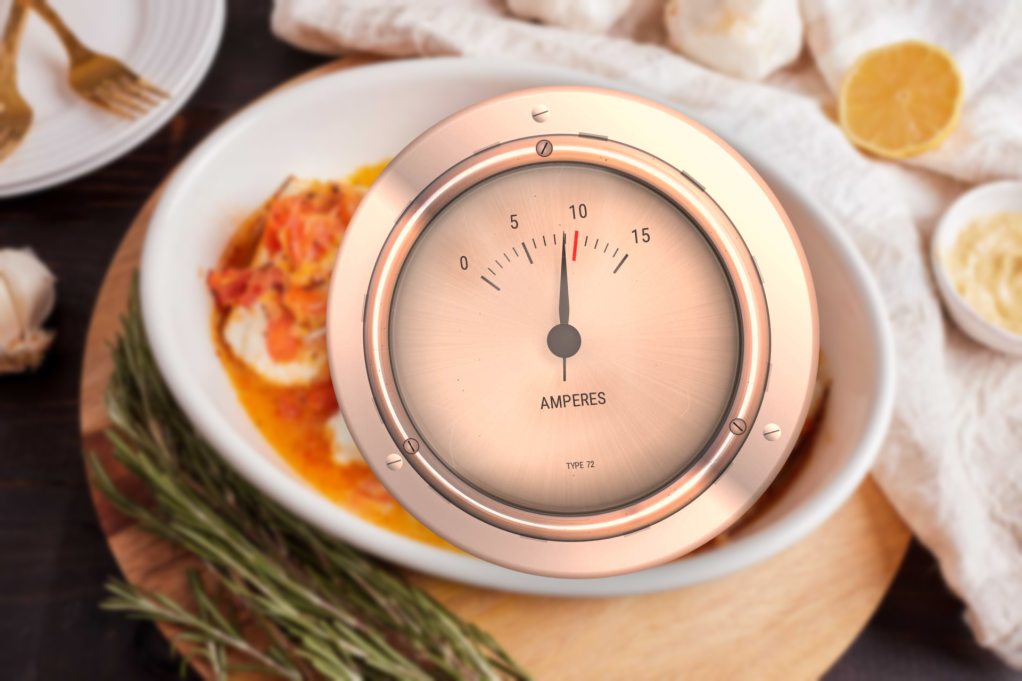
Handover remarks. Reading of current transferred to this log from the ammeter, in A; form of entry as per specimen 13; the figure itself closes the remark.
9
